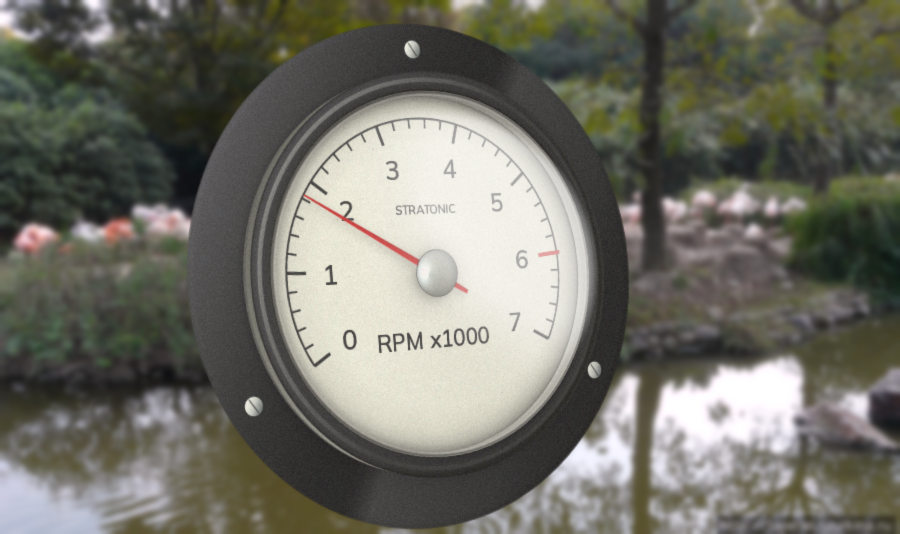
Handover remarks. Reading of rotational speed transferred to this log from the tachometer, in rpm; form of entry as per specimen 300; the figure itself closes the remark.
1800
